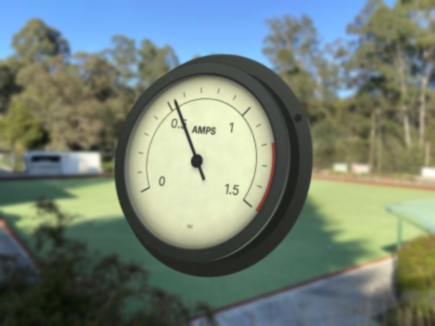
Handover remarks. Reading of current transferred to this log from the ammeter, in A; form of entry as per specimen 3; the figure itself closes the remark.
0.55
